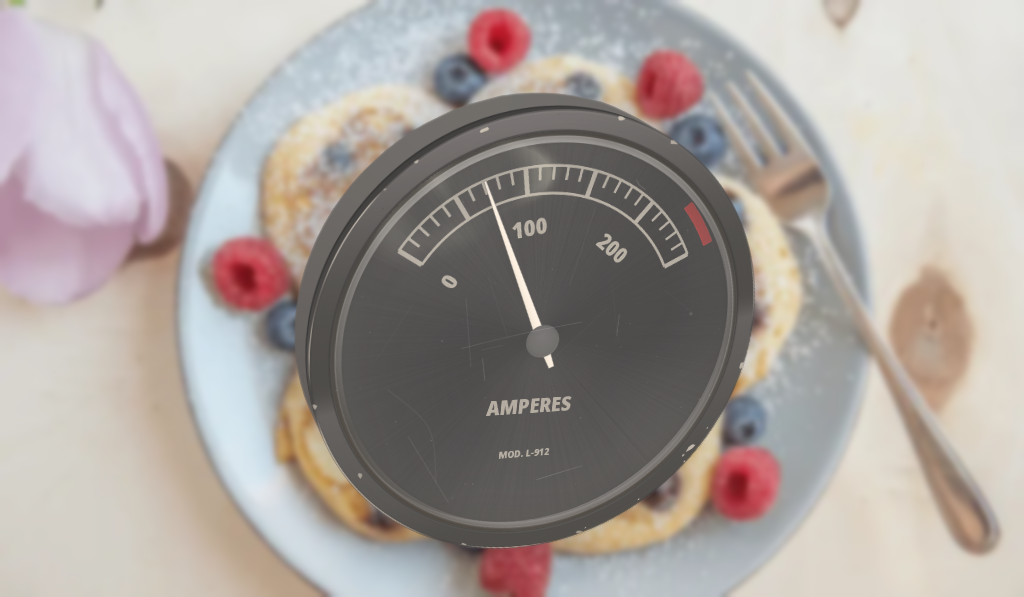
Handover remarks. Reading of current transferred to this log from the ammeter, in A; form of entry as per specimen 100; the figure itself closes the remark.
70
